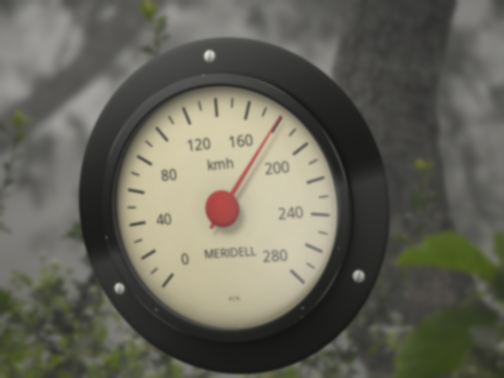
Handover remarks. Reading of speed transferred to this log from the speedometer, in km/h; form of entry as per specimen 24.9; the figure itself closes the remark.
180
